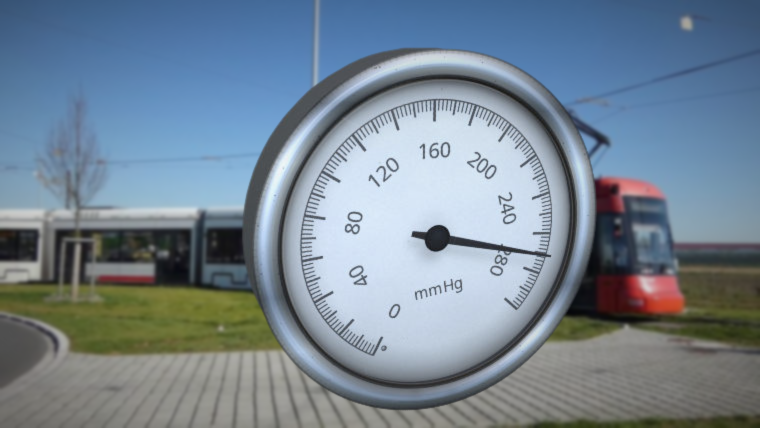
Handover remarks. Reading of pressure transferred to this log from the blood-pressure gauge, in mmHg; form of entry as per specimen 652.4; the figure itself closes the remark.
270
